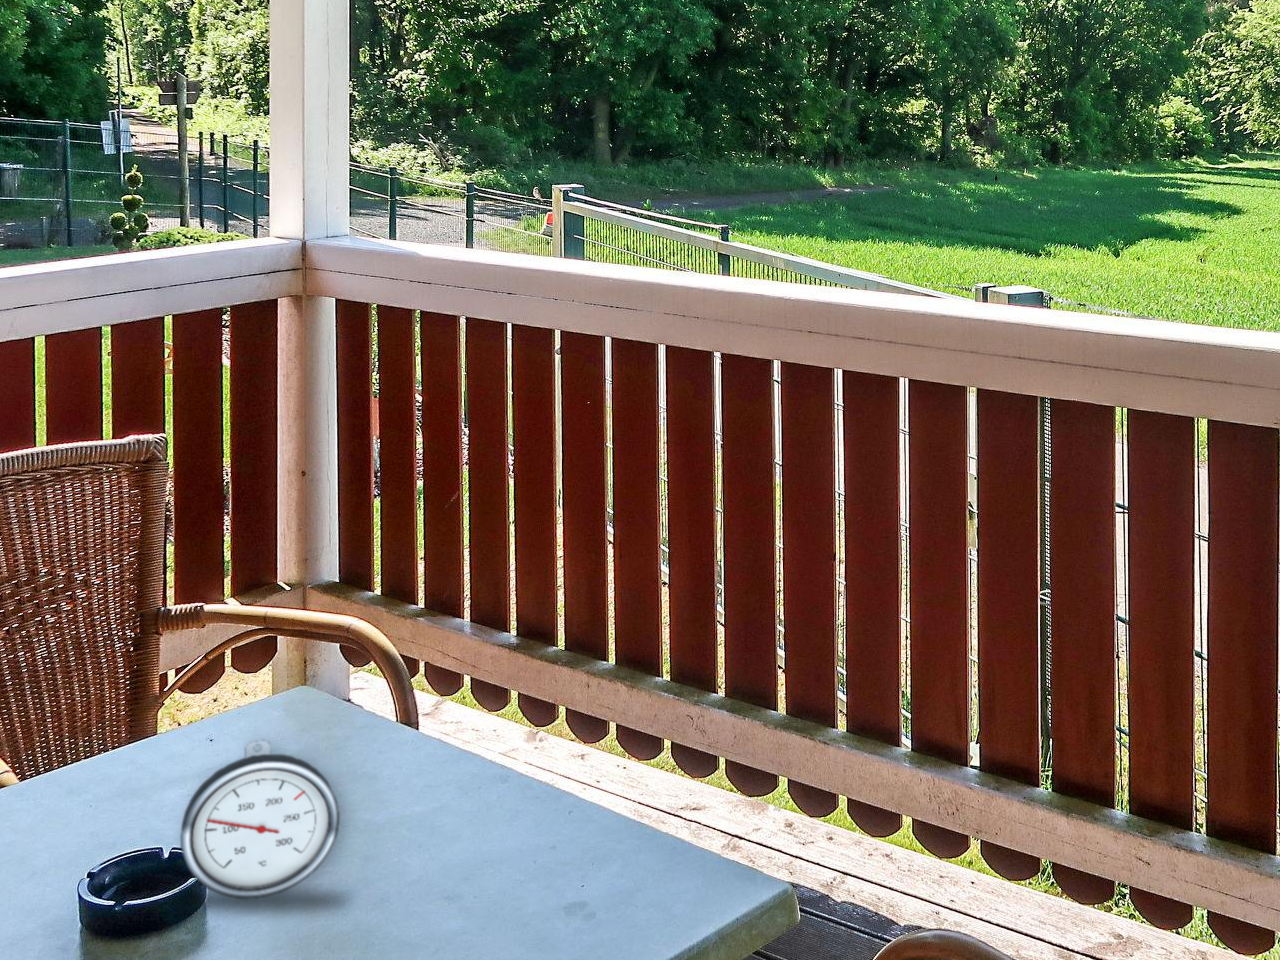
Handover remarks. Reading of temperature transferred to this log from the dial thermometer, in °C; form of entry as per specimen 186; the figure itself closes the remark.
112.5
